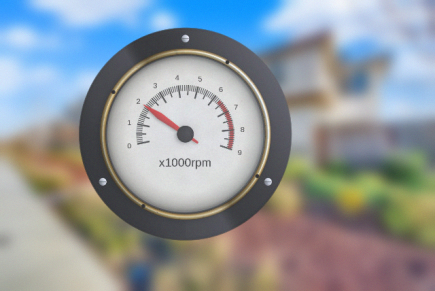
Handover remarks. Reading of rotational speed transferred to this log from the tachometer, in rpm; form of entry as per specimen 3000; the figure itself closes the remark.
2000
